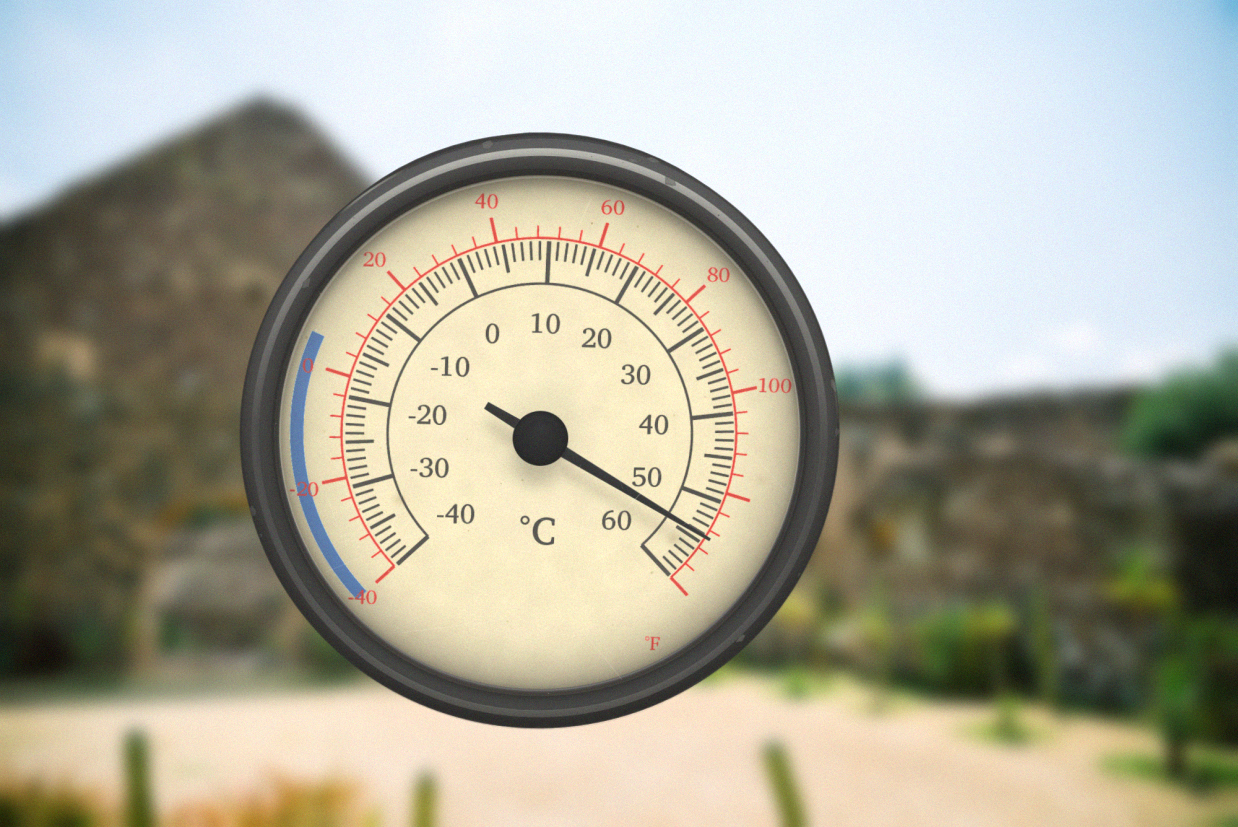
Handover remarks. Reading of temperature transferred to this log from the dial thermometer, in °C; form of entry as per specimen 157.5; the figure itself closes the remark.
54
